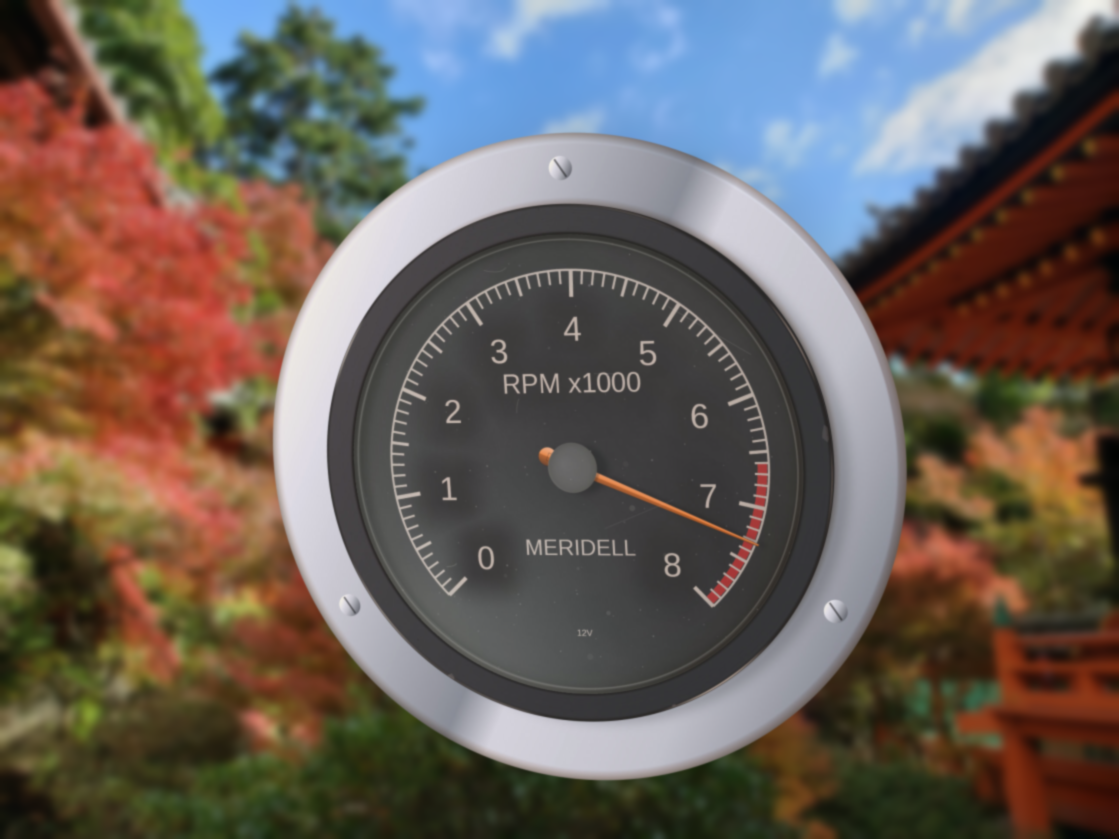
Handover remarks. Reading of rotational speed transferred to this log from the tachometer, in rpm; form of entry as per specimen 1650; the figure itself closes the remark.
7300
